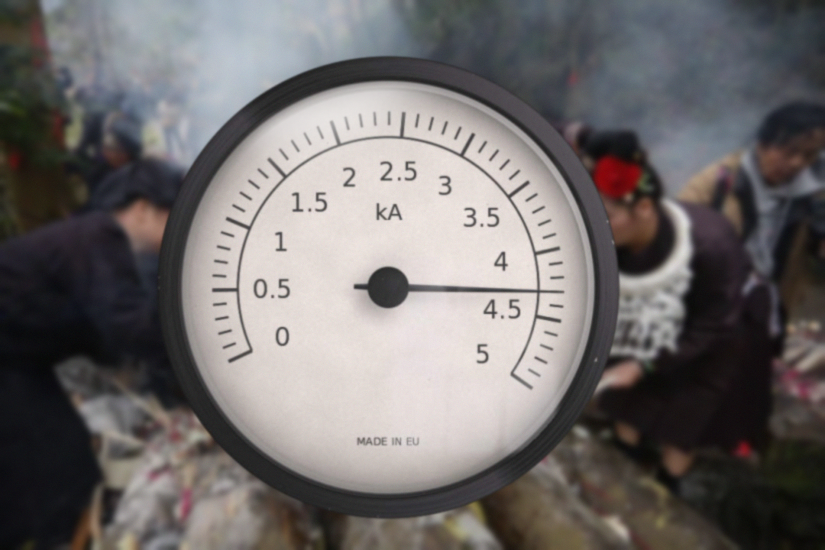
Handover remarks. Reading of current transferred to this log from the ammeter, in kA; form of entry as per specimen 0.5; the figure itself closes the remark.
4.3
